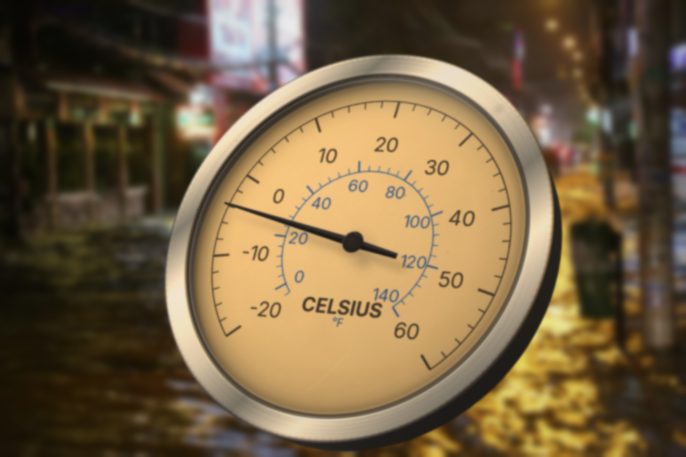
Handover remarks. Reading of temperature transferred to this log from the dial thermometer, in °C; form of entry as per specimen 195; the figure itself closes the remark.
-4
